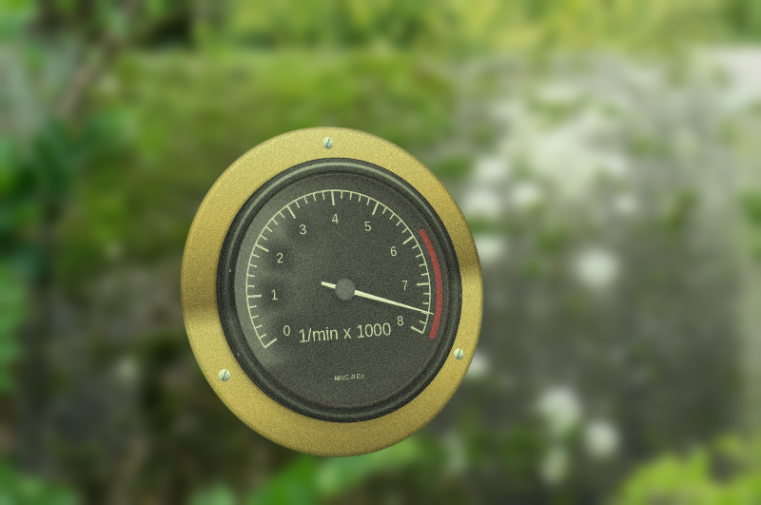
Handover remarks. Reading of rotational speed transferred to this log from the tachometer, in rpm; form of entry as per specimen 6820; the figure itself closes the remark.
7600
